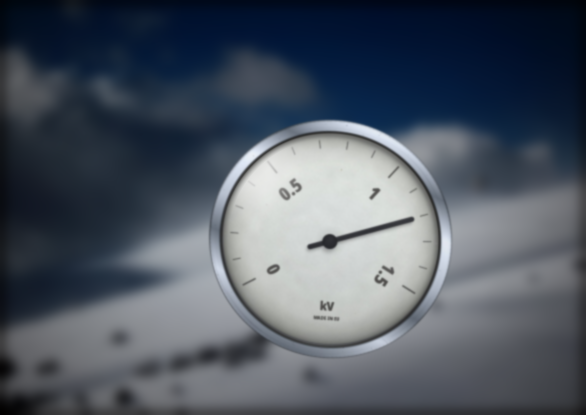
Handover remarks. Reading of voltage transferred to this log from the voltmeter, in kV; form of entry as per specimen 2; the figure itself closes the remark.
1.2
